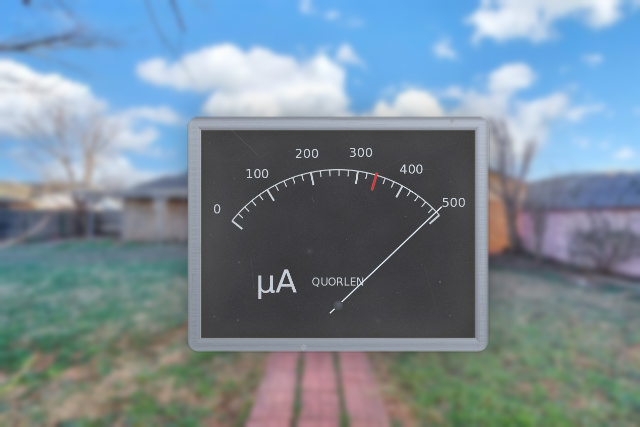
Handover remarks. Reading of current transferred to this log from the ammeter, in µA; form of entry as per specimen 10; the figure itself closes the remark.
490
